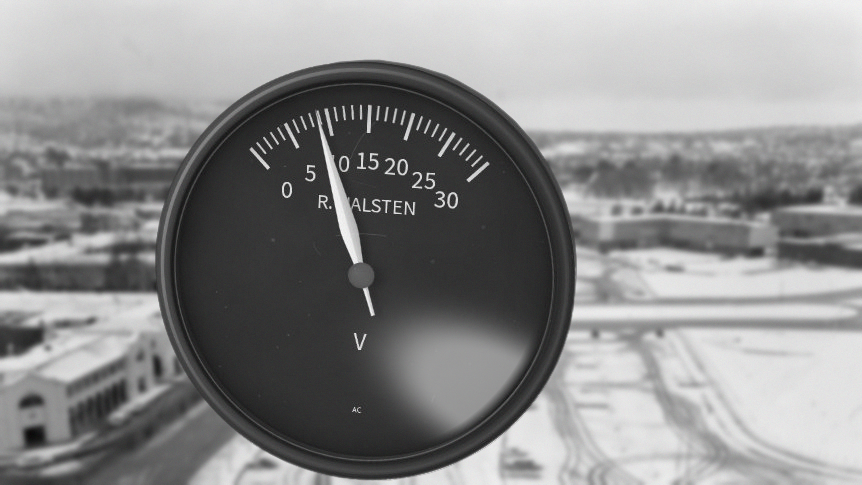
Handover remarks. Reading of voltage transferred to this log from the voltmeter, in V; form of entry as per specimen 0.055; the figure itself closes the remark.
9
